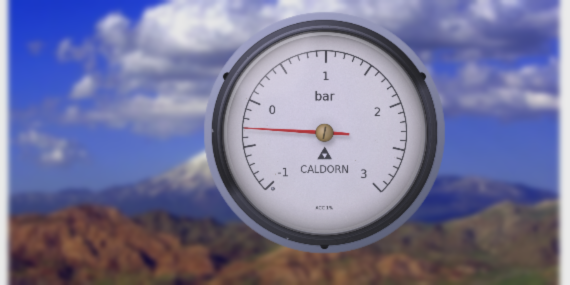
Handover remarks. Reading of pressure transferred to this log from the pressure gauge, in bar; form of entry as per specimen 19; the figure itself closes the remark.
-0.3
